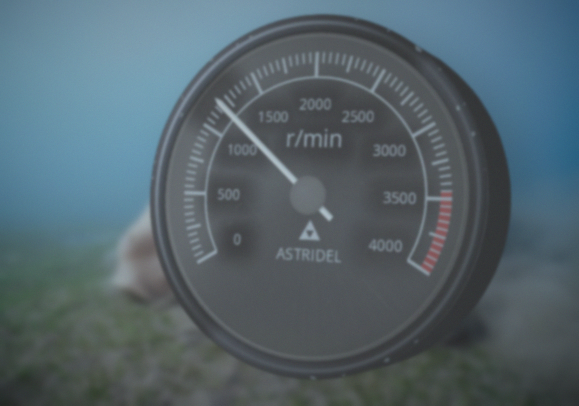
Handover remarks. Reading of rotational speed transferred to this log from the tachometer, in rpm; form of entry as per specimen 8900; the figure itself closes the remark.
1200
